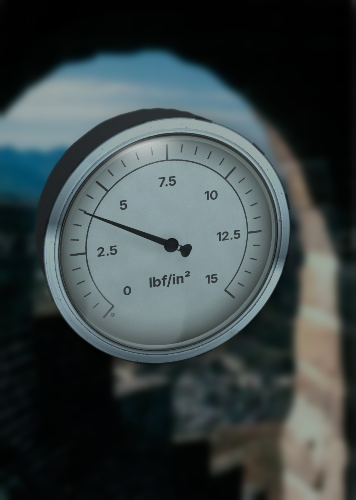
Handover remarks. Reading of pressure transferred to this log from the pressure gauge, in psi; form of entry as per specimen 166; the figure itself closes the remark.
4
